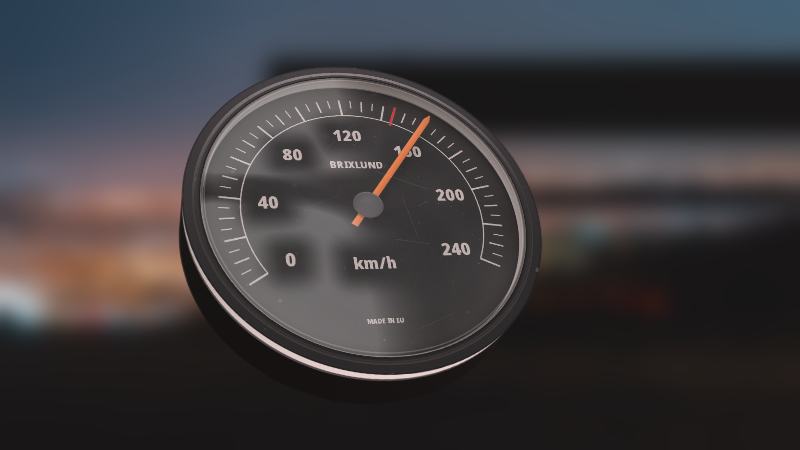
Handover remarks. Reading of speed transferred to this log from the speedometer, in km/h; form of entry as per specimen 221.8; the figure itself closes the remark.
160
